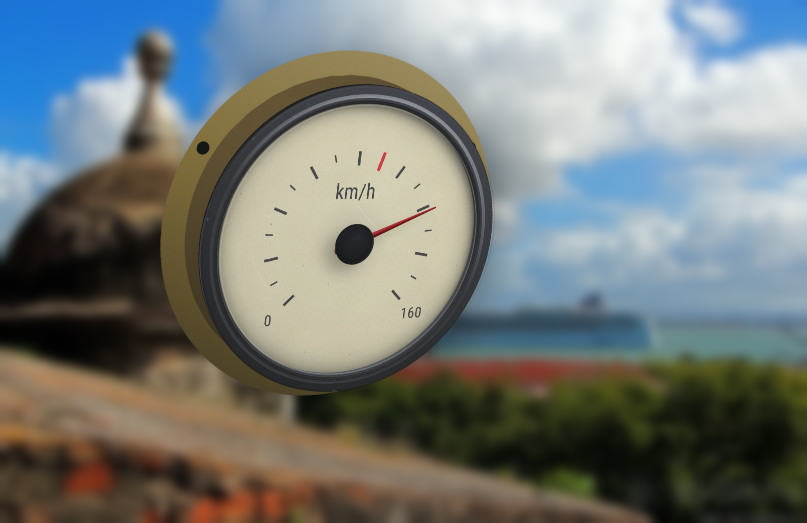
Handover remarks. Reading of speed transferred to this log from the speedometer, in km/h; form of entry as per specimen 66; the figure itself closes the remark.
120
